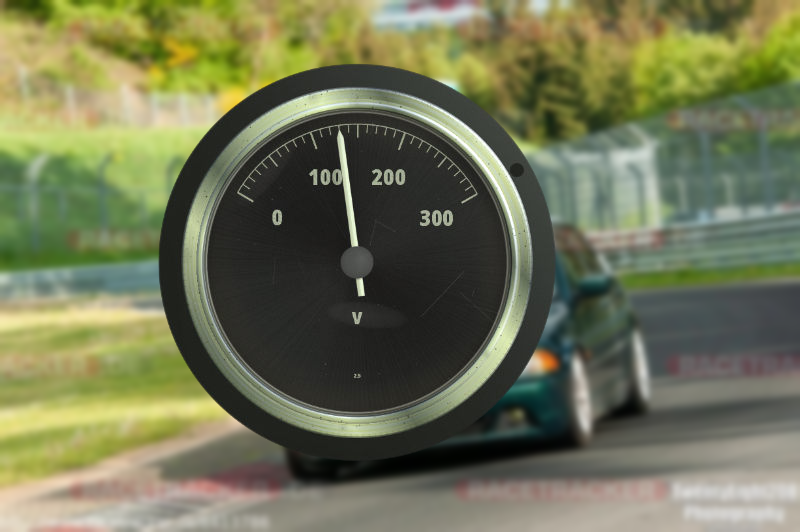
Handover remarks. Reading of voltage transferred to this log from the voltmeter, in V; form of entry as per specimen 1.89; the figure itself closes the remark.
130
